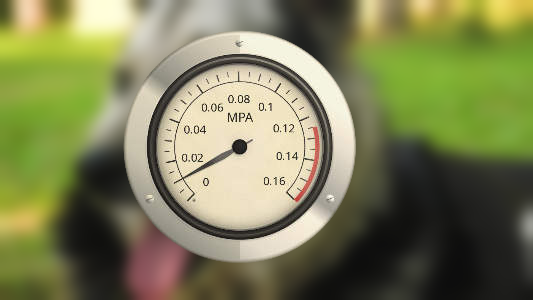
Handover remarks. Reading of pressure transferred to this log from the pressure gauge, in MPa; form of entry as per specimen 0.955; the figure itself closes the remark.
0.01
